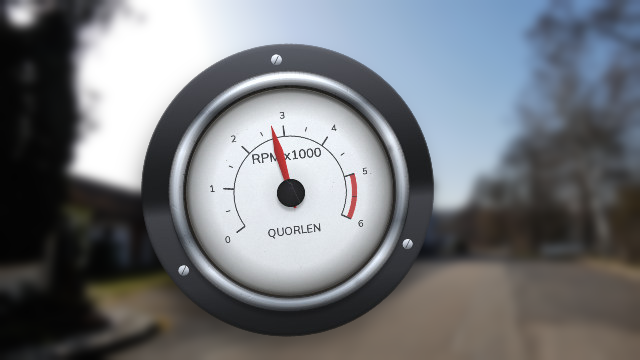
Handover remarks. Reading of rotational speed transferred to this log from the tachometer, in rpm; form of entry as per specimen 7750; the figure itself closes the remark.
2750
